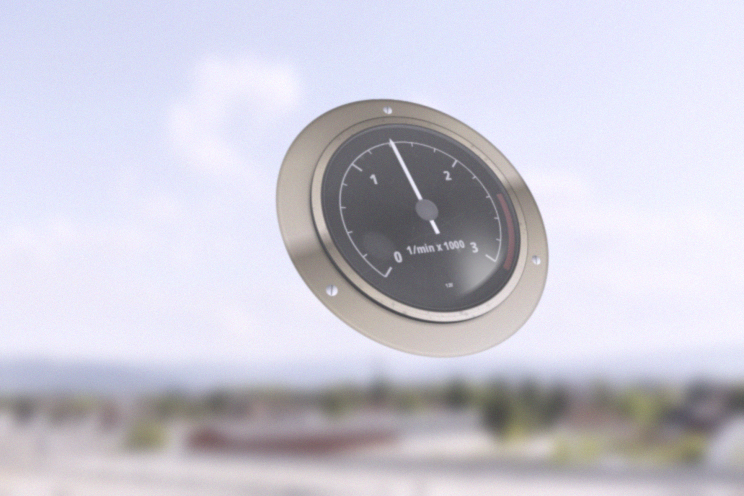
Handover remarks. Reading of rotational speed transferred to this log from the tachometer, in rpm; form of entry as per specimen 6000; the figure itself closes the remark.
1400
